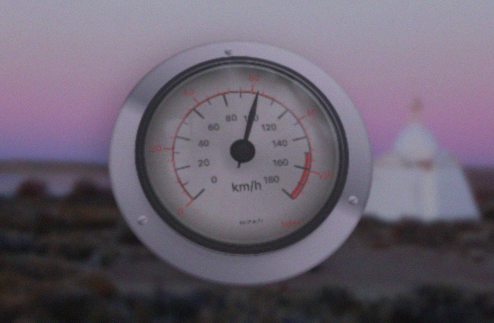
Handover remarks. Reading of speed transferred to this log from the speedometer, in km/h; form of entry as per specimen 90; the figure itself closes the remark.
100
